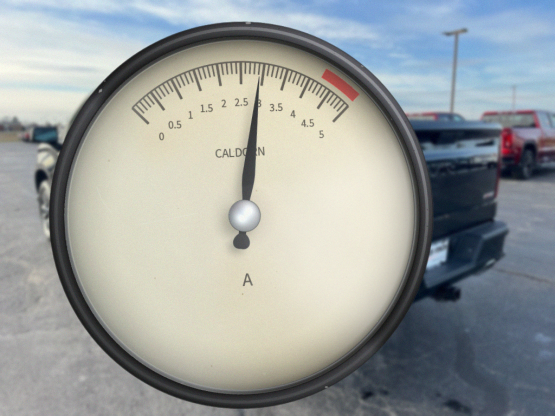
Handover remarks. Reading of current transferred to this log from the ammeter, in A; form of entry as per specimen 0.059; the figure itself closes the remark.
2.9
